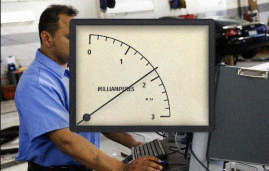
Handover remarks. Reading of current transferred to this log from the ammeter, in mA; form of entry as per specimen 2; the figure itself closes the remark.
1.8
